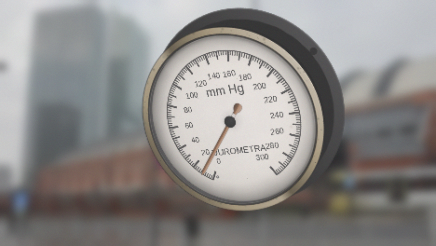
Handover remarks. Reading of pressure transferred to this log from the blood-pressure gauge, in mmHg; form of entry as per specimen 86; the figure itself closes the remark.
10
